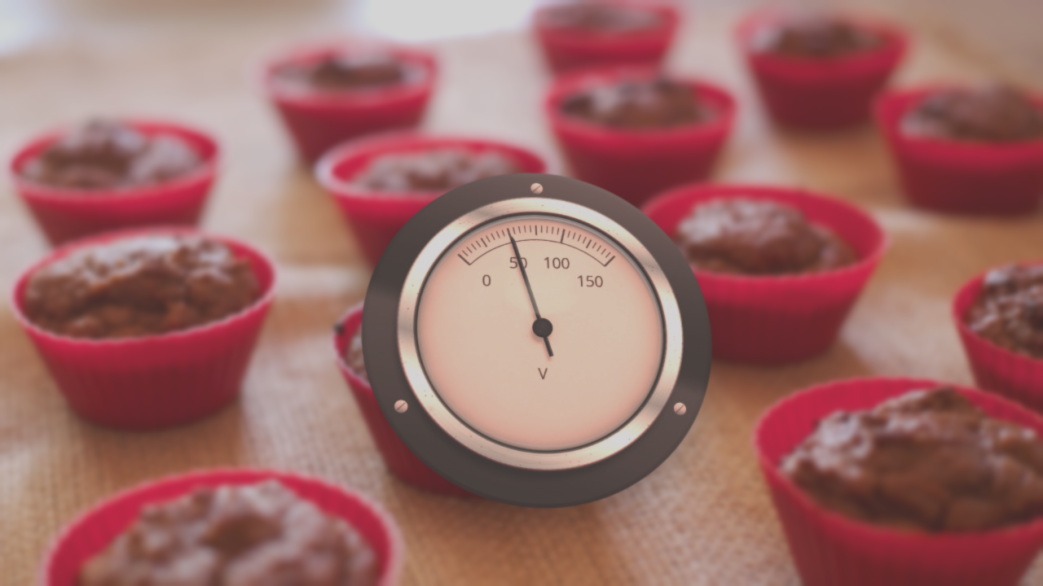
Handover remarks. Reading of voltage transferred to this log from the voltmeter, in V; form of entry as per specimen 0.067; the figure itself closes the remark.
50
